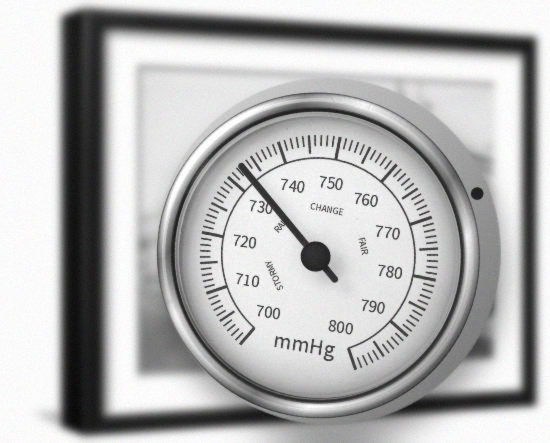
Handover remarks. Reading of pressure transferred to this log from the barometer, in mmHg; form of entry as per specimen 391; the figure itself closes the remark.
733
